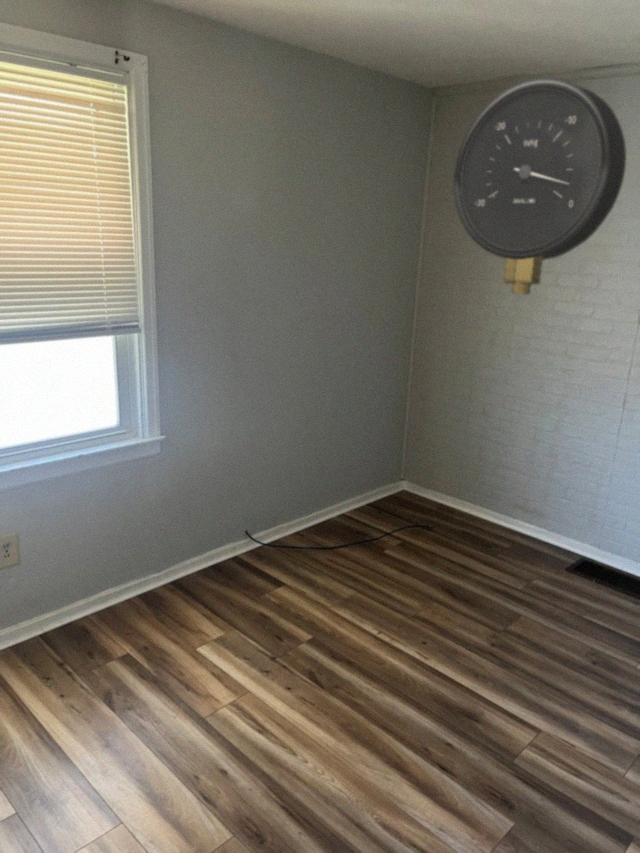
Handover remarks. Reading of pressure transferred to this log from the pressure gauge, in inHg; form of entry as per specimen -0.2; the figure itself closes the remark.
-2
